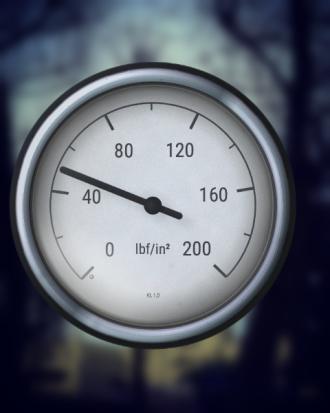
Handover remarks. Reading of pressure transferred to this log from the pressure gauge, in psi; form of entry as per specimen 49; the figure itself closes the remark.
50
